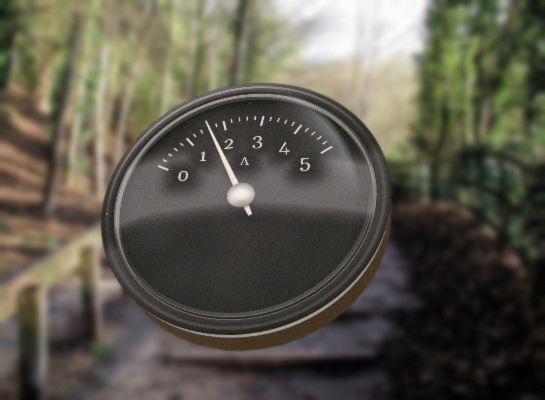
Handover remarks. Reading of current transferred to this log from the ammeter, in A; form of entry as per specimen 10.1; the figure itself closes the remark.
1.6
